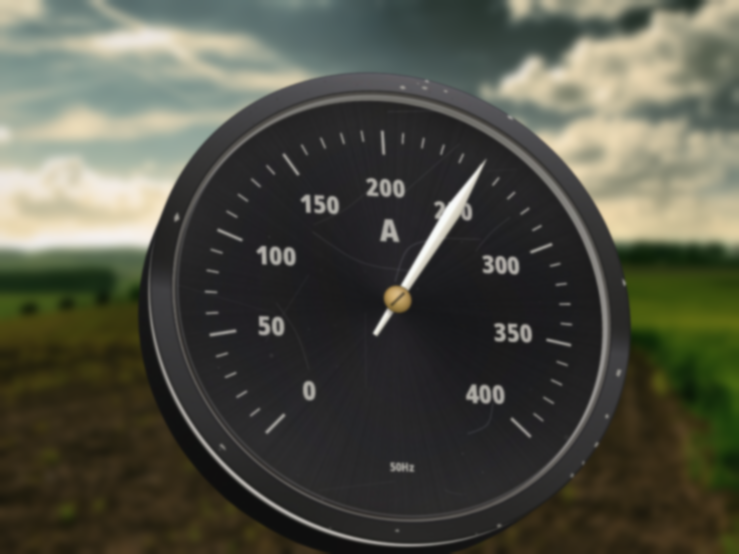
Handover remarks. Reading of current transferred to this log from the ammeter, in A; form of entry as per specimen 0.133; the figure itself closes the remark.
250
